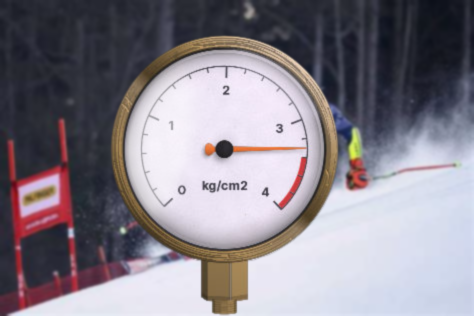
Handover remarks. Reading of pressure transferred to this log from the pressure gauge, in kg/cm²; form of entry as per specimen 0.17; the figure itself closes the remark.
3.3
